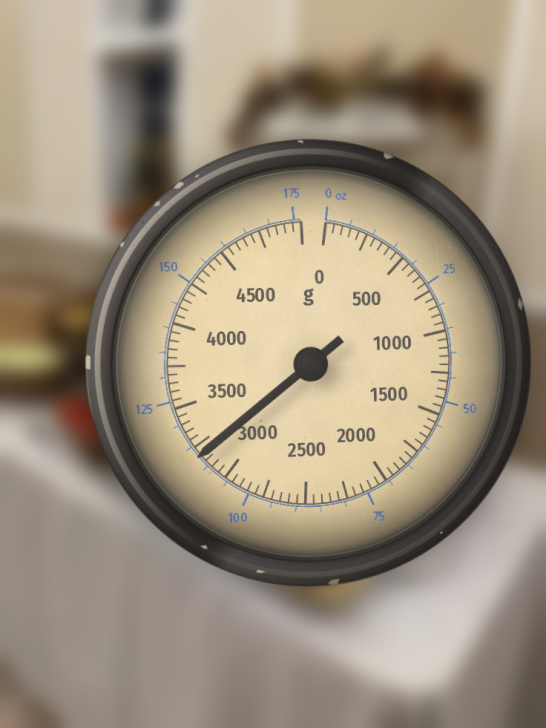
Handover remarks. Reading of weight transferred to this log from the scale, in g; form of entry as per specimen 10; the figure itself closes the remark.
3200
